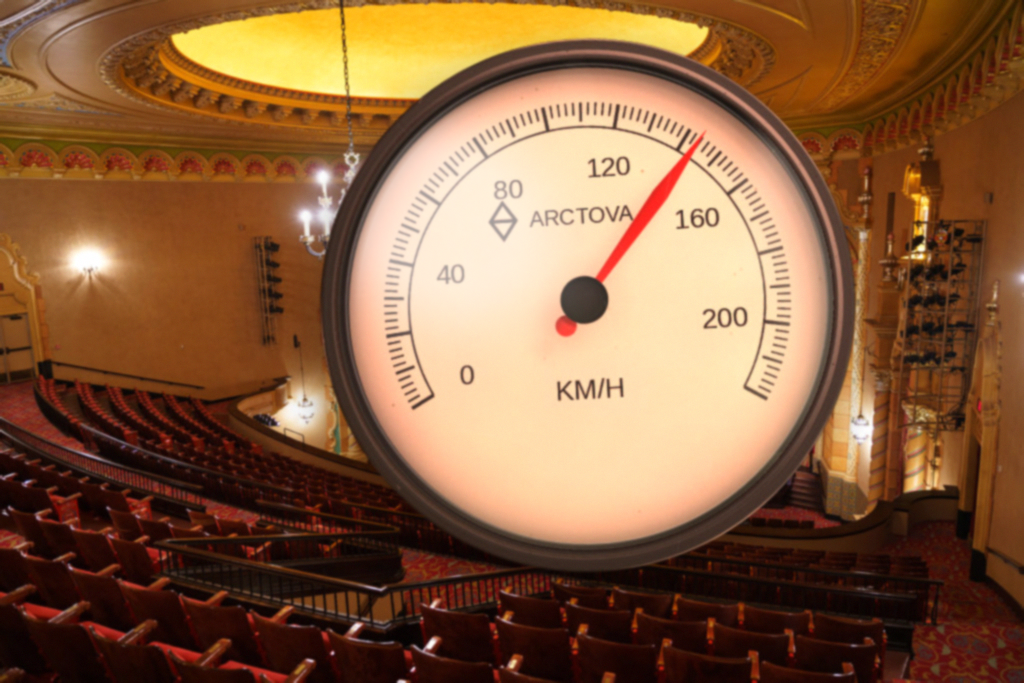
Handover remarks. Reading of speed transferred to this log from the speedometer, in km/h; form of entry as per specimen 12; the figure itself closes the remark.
144
